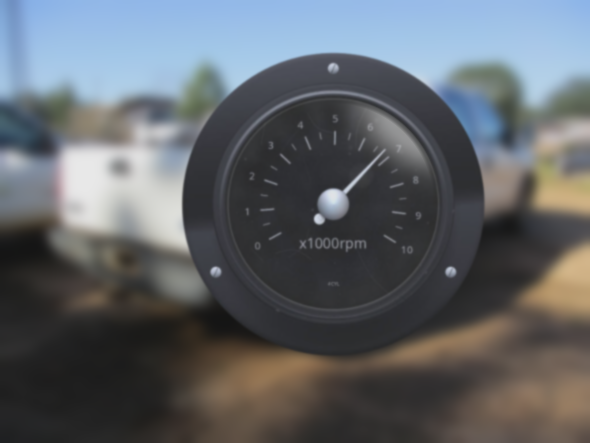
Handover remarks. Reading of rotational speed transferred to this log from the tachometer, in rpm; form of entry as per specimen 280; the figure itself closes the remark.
6750
